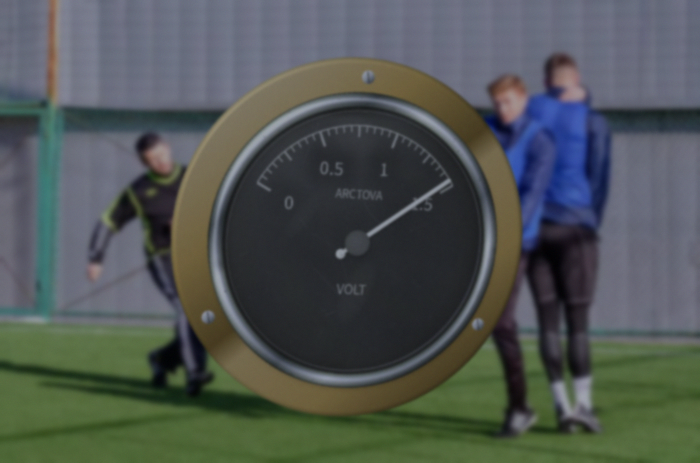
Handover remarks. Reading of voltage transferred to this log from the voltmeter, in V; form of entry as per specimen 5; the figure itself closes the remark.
1.45
